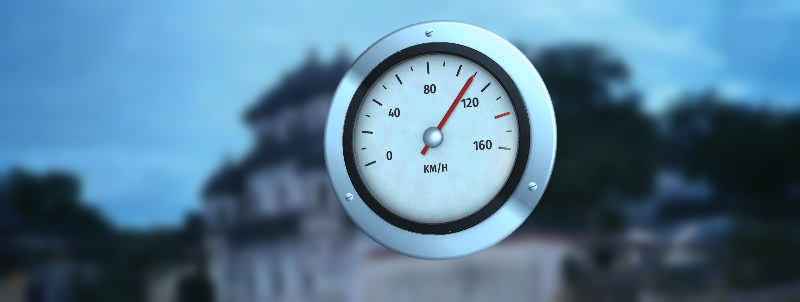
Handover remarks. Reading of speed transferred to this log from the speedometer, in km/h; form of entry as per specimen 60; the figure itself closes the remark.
110
